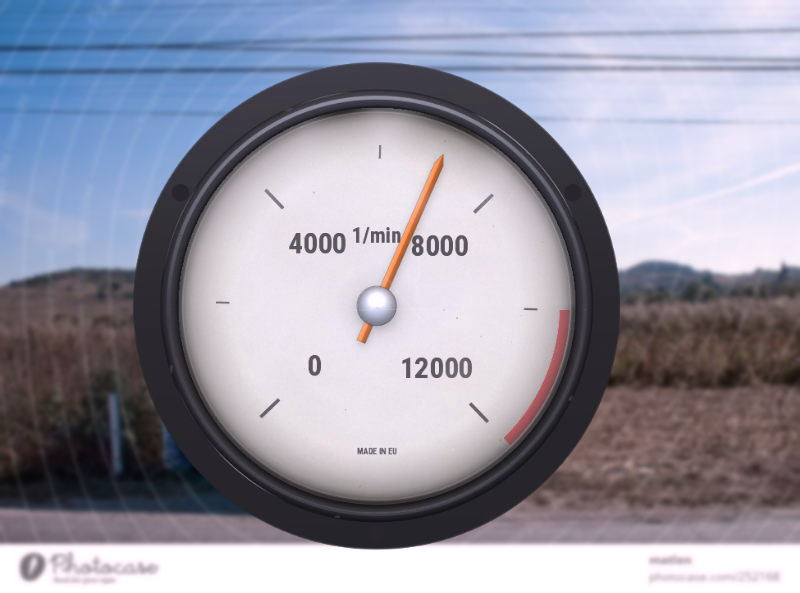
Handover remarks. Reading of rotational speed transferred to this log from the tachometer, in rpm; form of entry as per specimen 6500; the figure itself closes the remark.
7000
